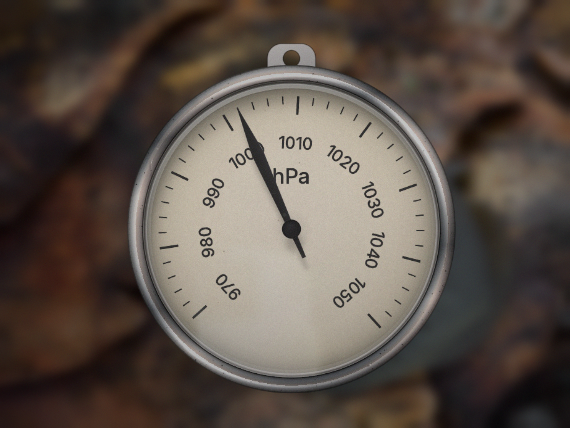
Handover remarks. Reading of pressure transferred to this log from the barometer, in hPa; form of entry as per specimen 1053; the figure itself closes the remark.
1002
